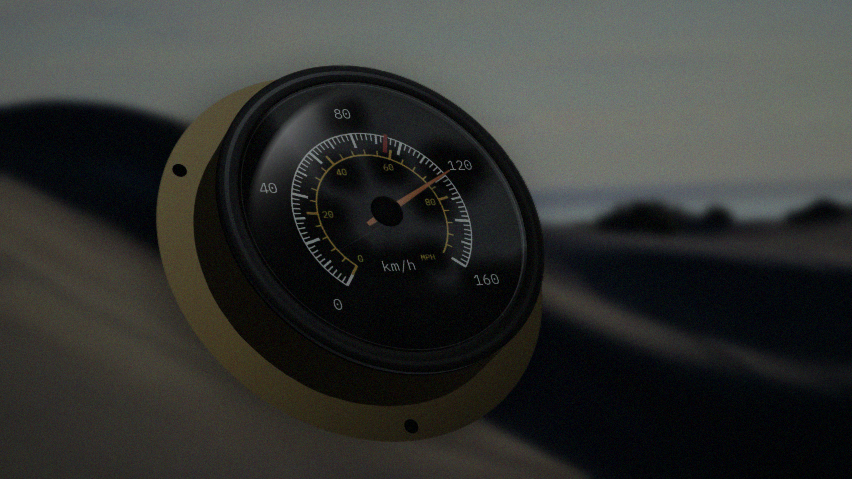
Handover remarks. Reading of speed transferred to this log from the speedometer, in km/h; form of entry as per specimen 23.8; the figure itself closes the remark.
120
